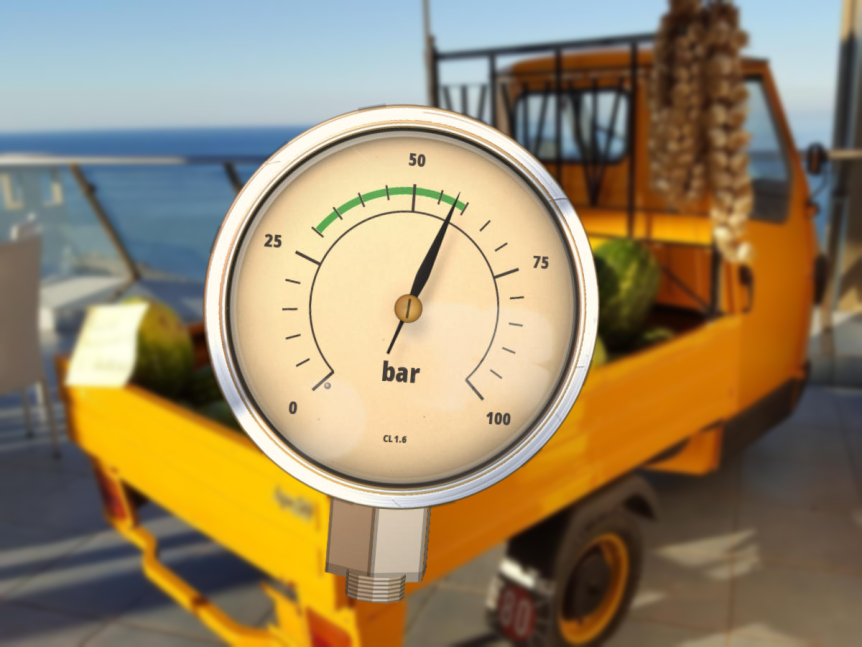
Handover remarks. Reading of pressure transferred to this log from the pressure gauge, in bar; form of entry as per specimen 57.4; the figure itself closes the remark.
57.5
